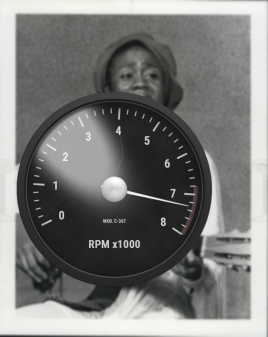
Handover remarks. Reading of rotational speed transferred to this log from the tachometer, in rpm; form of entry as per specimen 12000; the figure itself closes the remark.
7300
